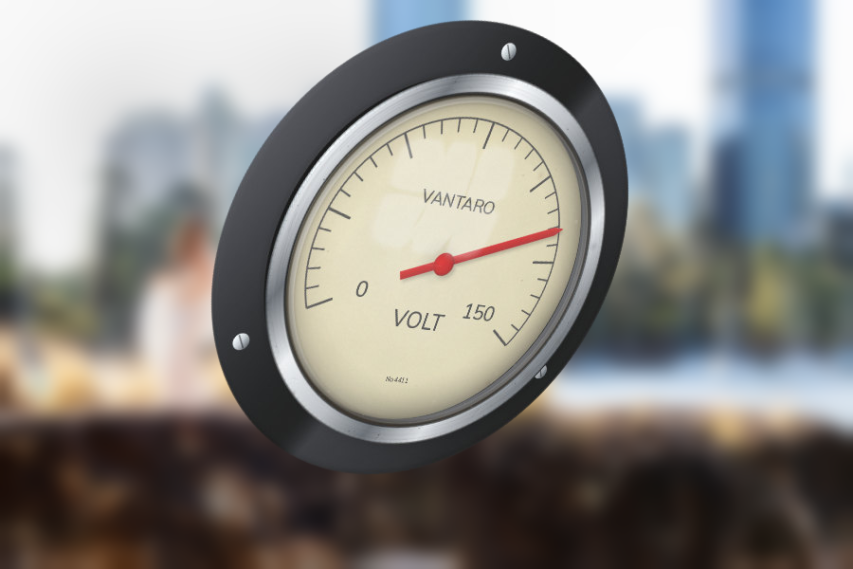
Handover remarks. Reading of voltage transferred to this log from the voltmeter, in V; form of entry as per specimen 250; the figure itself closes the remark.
115
